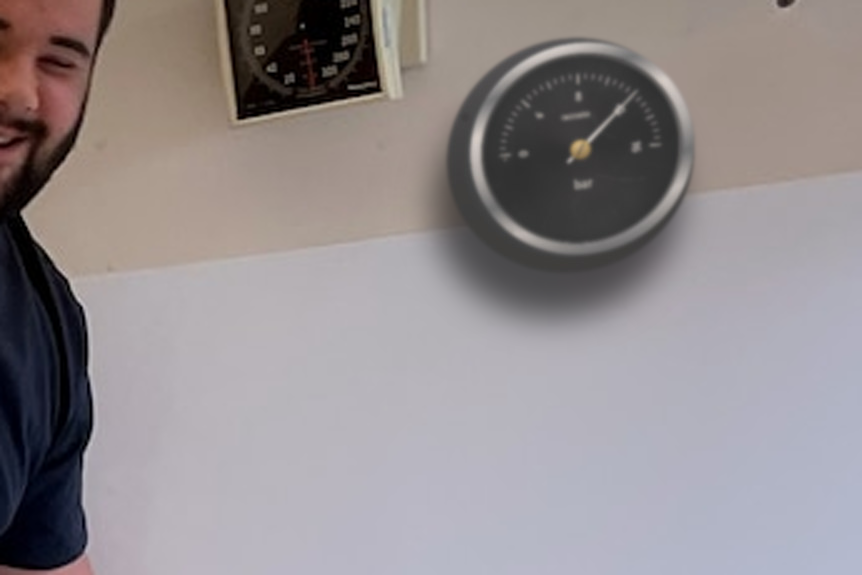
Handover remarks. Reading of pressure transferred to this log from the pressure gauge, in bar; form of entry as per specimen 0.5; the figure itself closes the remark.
12
